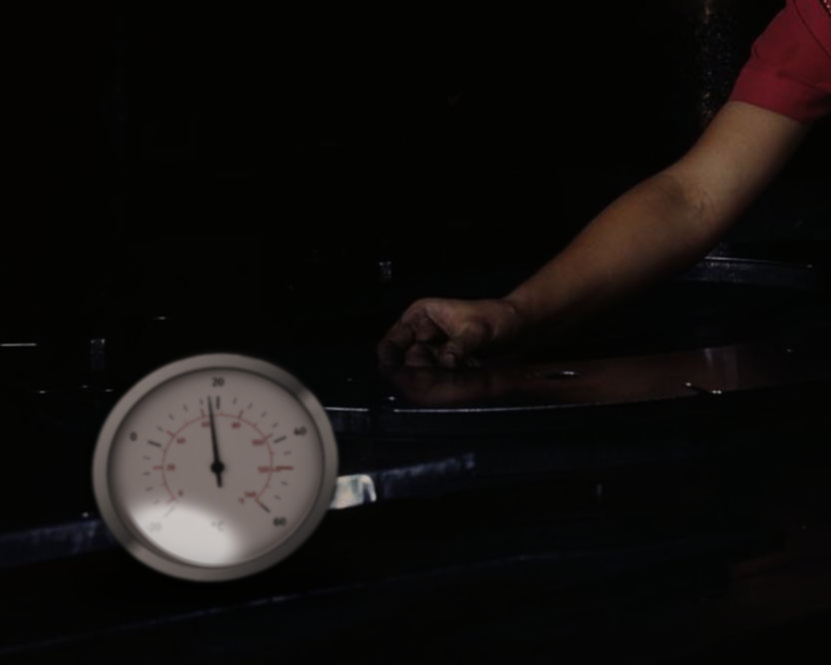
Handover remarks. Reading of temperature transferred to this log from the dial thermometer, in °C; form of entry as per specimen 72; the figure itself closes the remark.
18
